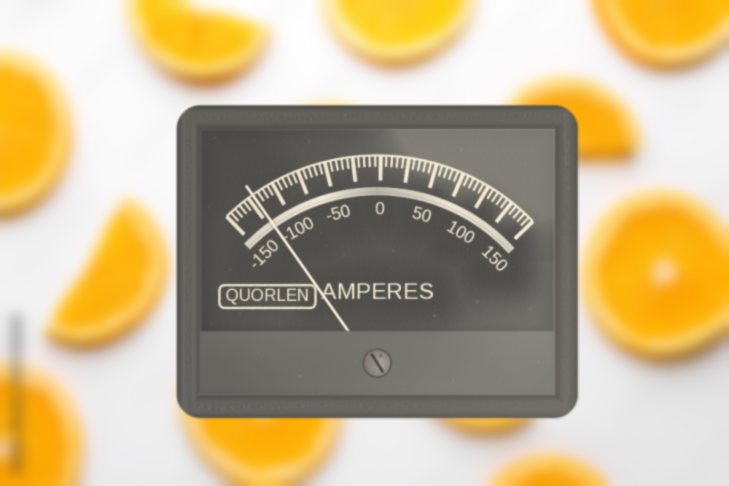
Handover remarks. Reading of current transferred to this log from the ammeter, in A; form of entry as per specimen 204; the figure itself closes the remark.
-120
